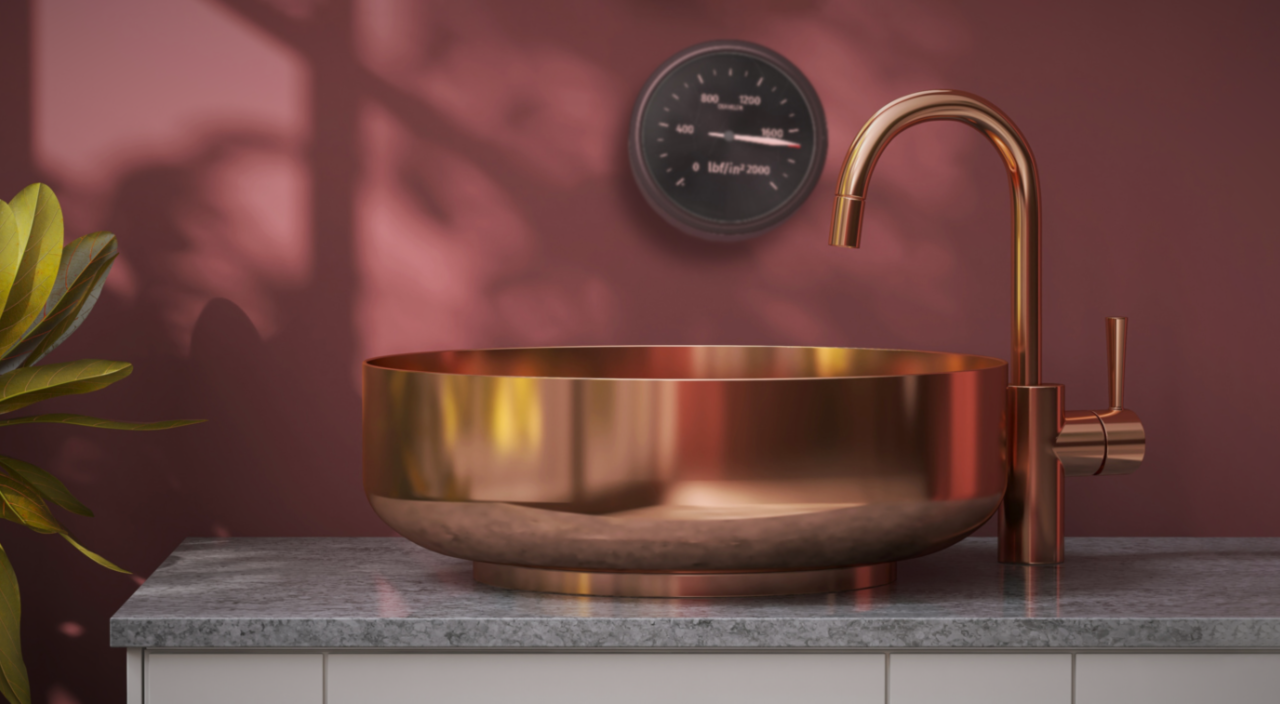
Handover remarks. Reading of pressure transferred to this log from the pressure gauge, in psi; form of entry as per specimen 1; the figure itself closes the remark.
1700
